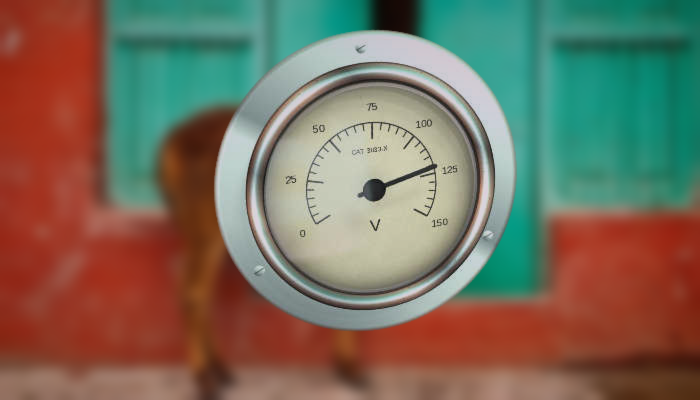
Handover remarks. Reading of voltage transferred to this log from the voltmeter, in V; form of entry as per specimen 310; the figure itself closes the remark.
120
